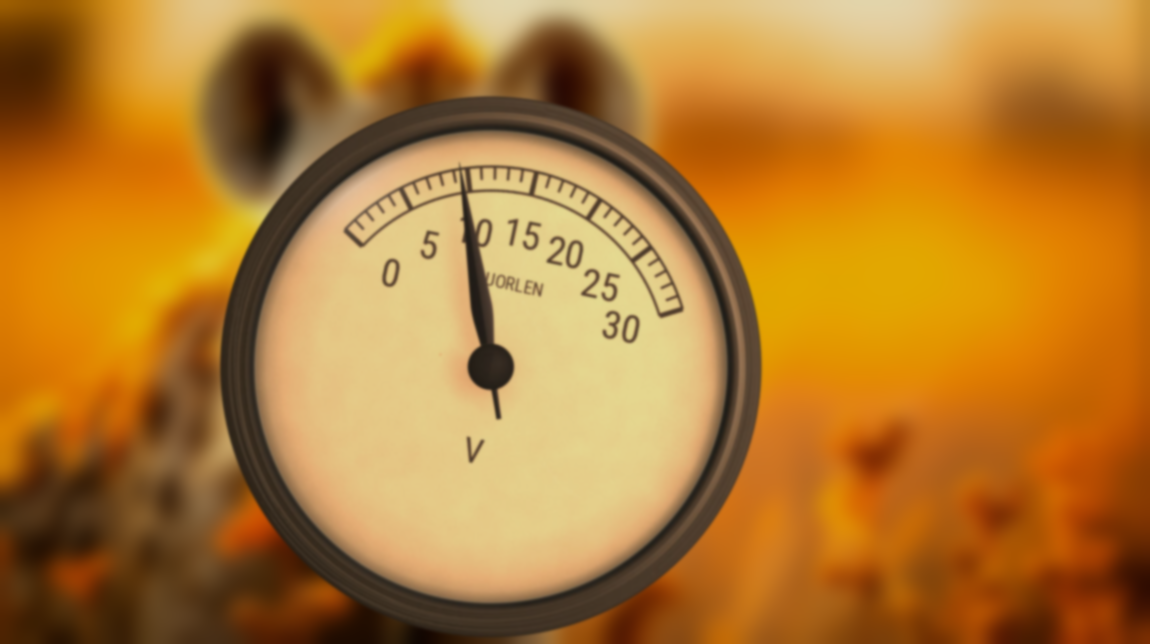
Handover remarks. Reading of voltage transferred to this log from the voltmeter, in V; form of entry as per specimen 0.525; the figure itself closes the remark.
9.5
